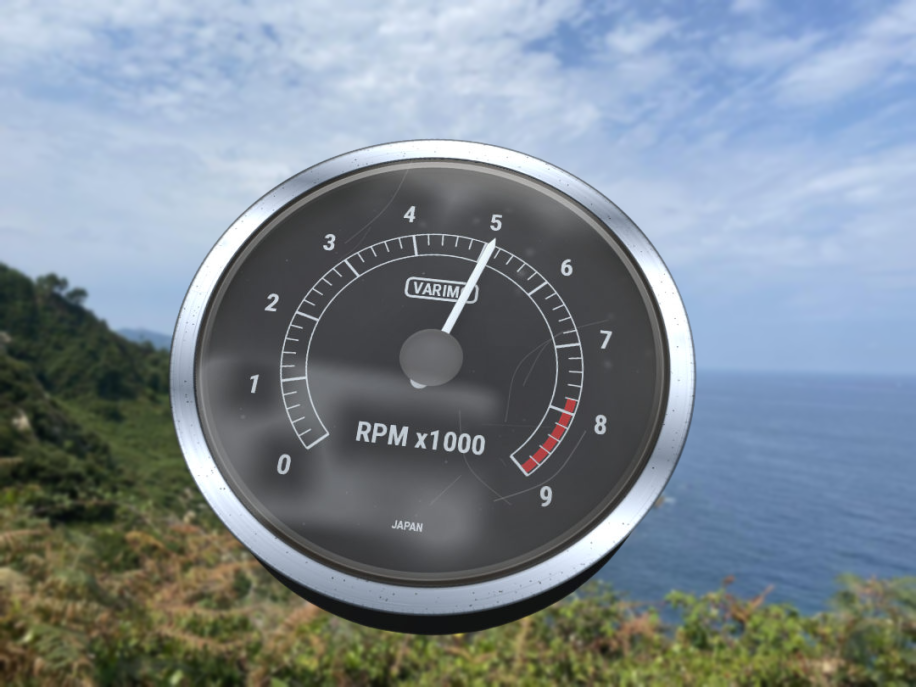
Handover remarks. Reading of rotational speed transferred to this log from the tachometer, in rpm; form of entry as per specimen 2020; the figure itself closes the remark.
5100
